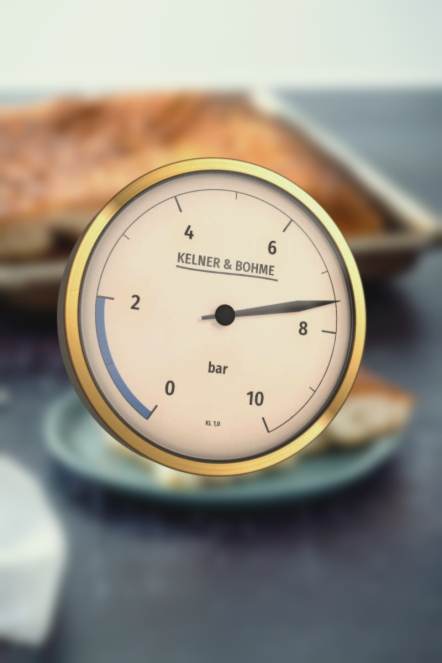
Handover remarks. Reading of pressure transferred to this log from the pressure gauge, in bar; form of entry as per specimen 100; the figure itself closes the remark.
7.5
